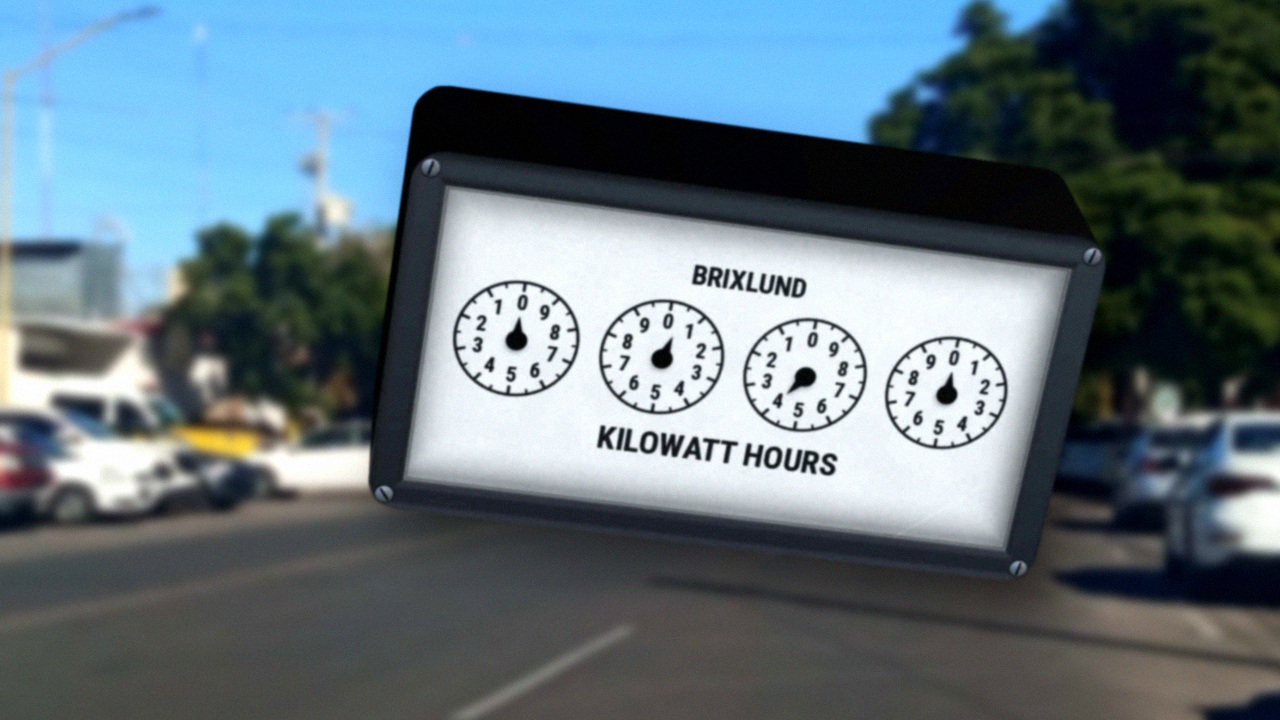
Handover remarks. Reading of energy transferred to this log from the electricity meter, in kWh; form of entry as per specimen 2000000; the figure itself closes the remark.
40
